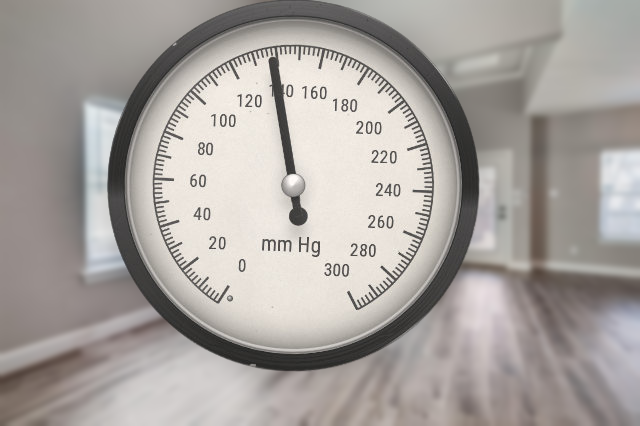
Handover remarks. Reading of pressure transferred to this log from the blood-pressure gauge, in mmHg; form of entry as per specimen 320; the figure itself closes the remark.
138
